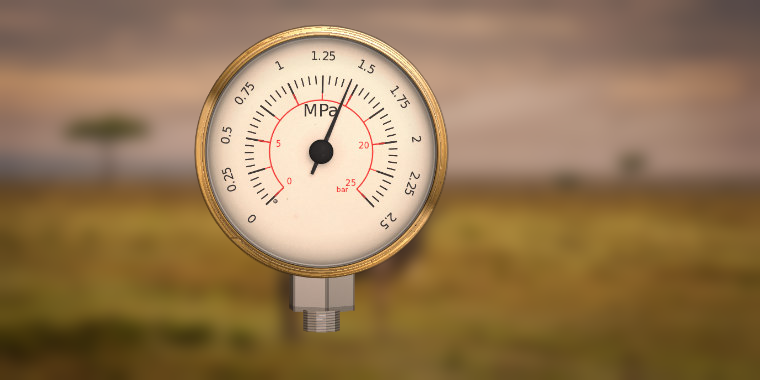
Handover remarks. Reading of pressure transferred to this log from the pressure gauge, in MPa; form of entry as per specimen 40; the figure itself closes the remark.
1.45
